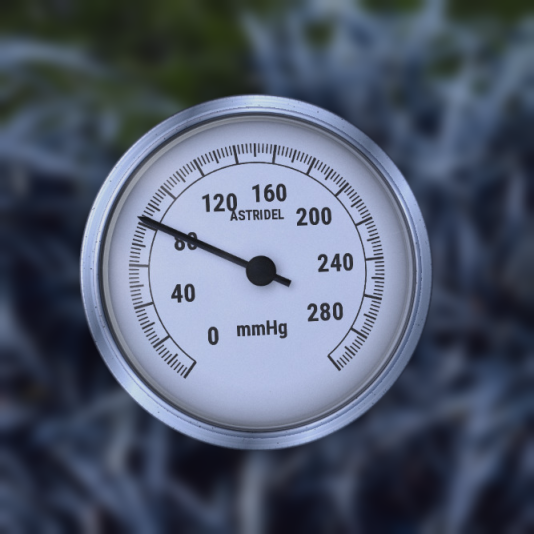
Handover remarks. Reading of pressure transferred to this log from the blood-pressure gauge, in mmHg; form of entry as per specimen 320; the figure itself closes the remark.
82
